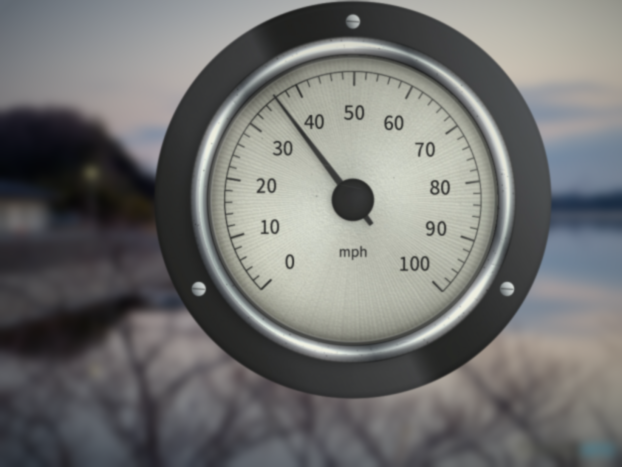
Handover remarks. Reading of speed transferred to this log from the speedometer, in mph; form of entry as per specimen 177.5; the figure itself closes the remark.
36
